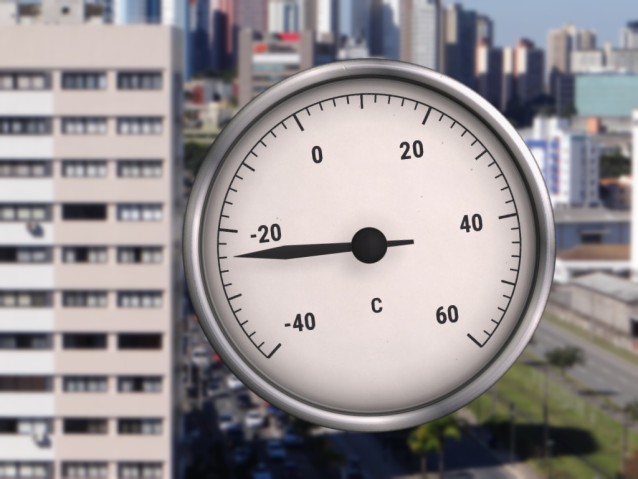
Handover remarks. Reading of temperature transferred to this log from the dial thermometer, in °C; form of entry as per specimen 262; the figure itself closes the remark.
-24
